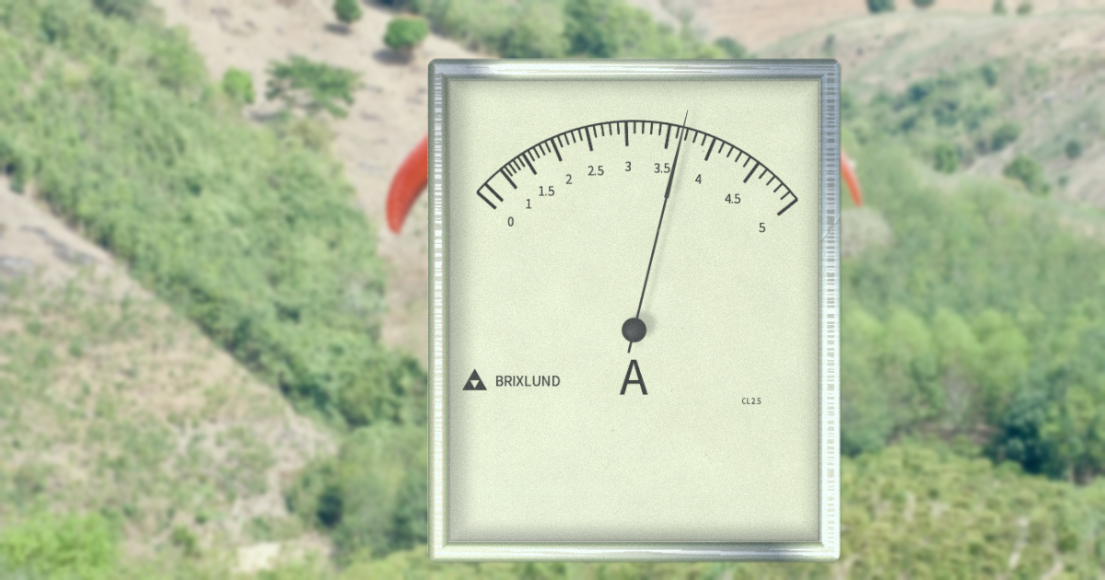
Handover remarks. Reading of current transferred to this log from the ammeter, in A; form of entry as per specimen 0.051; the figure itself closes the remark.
3.65
